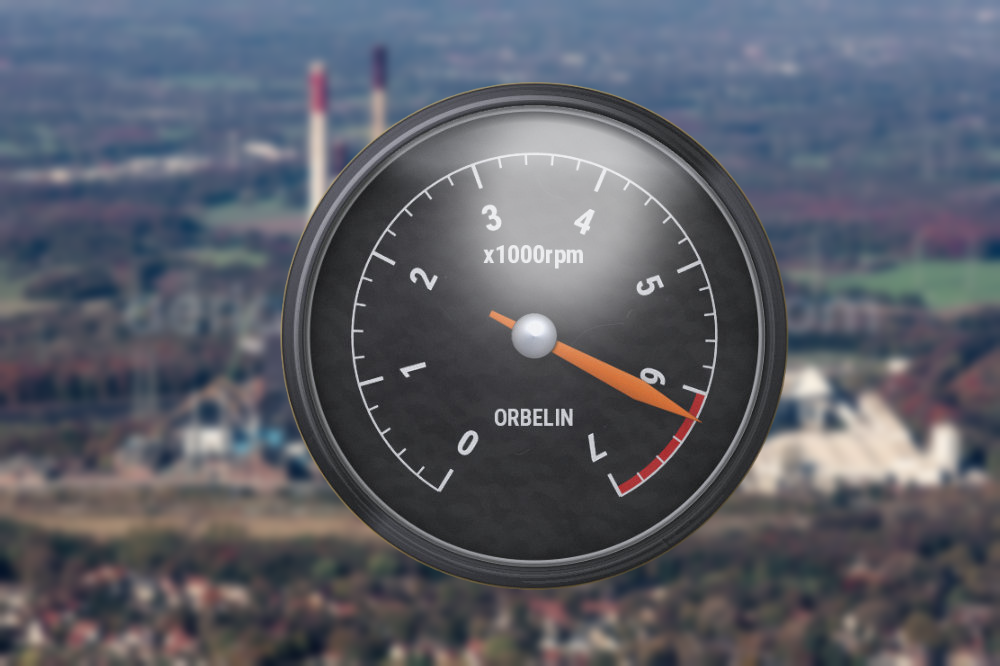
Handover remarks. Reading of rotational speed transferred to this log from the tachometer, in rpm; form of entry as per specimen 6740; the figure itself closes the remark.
6200
